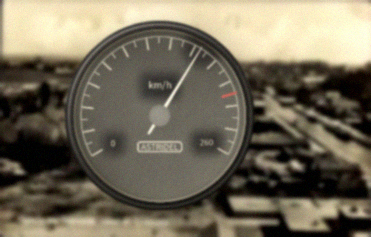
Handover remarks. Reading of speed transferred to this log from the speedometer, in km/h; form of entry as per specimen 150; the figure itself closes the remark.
165
